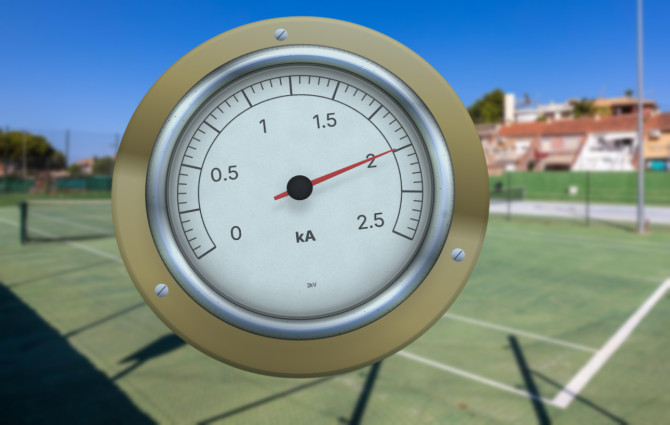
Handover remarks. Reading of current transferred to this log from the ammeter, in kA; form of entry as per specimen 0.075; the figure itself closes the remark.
2
